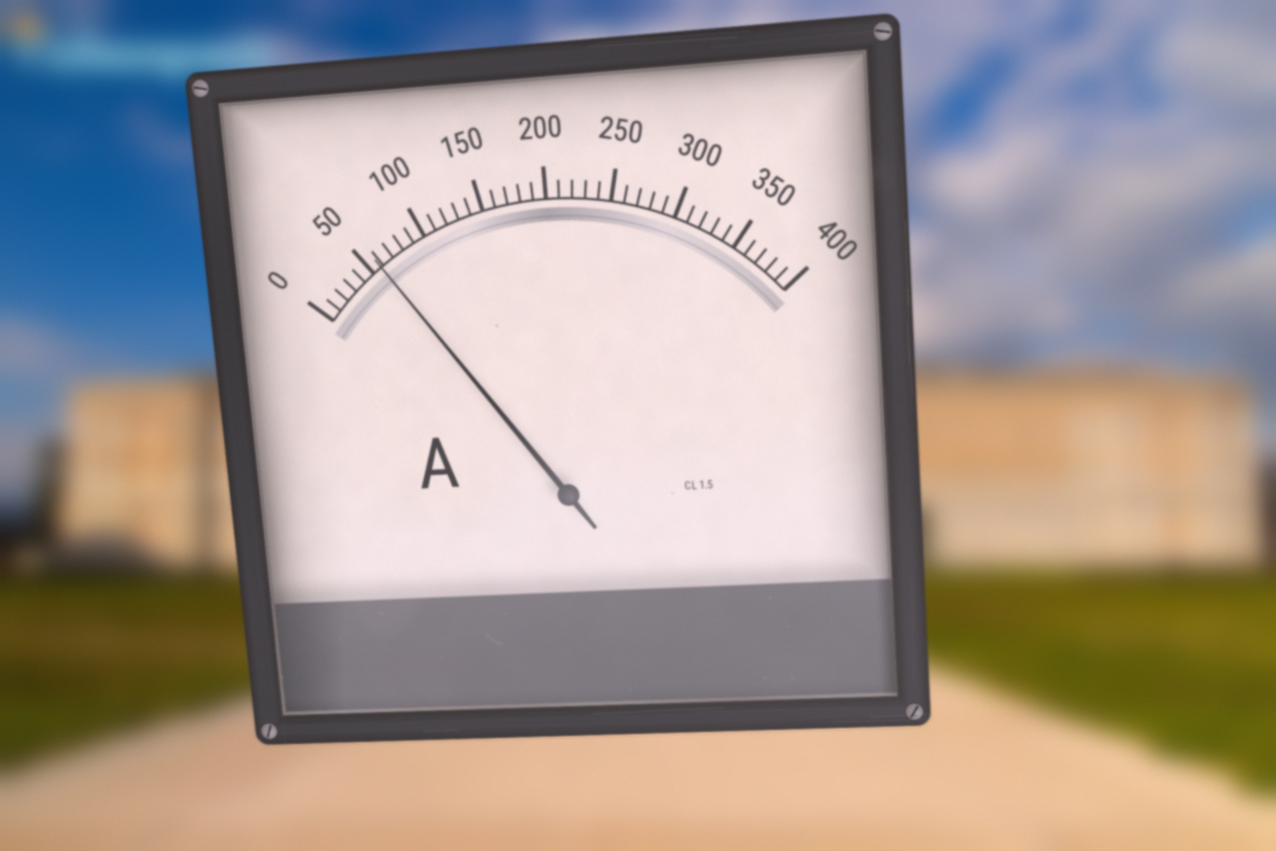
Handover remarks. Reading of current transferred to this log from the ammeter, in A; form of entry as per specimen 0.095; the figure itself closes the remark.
60
